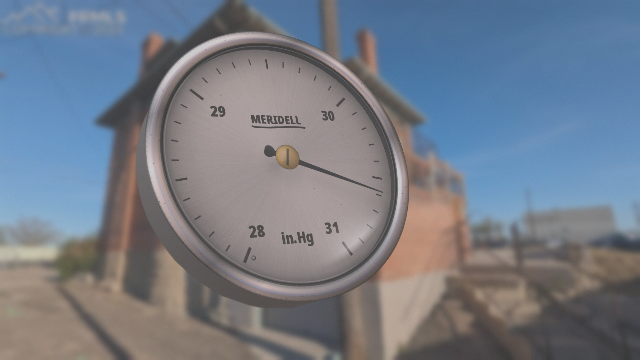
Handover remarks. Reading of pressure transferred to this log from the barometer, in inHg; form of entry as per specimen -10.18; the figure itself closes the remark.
30.6
